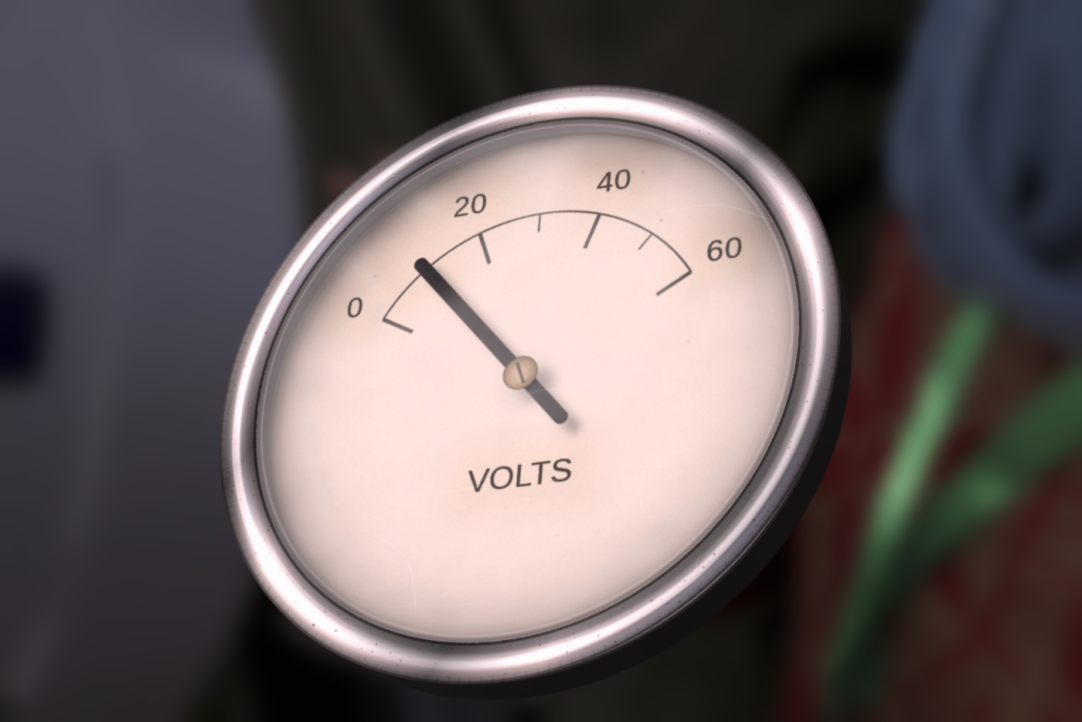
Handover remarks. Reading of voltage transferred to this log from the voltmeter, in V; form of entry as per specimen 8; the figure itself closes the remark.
10
